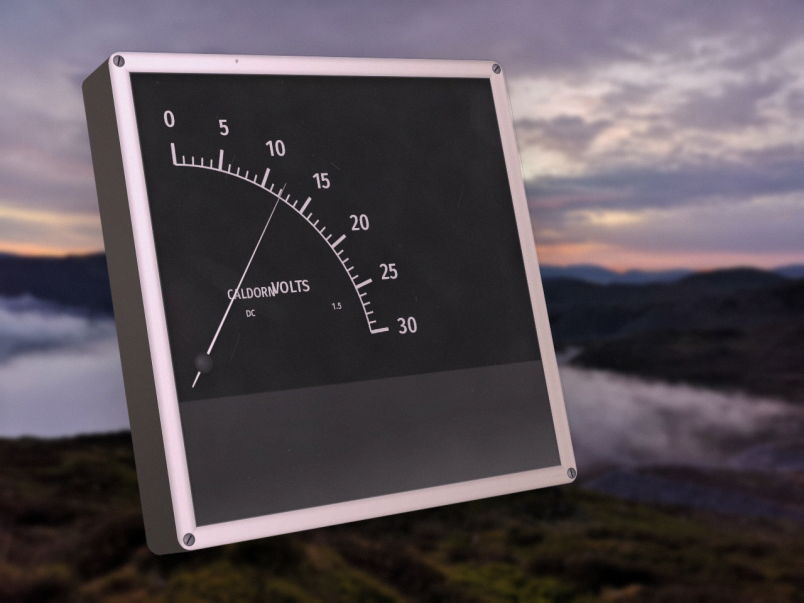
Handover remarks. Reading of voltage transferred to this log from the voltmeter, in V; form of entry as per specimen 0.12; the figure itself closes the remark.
12
